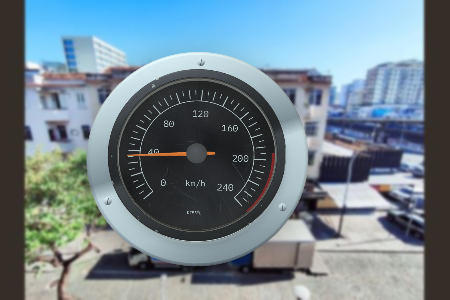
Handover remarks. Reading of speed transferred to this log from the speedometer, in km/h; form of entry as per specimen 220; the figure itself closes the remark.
35
